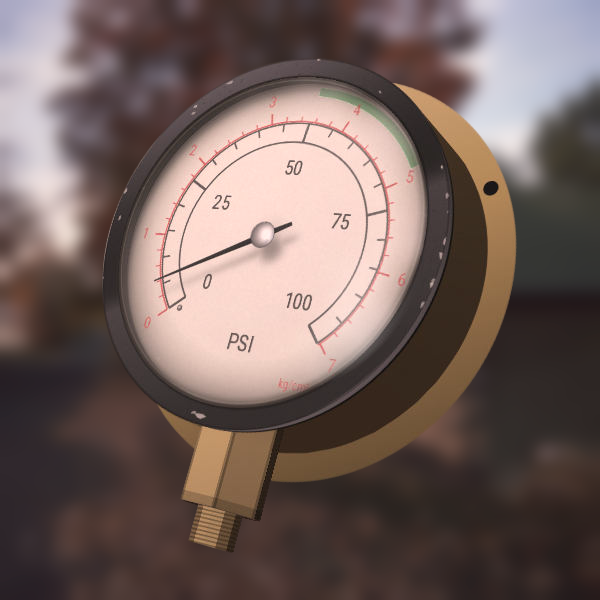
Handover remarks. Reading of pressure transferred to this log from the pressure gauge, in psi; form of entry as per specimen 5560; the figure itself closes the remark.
5
